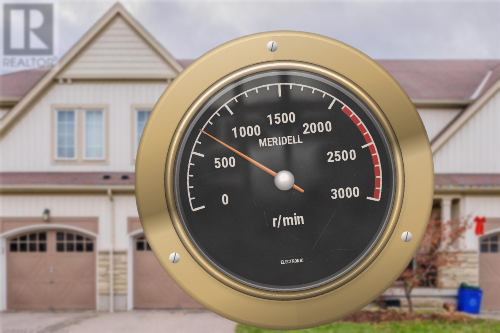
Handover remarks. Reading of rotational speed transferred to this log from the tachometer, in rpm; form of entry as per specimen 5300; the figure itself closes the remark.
700
